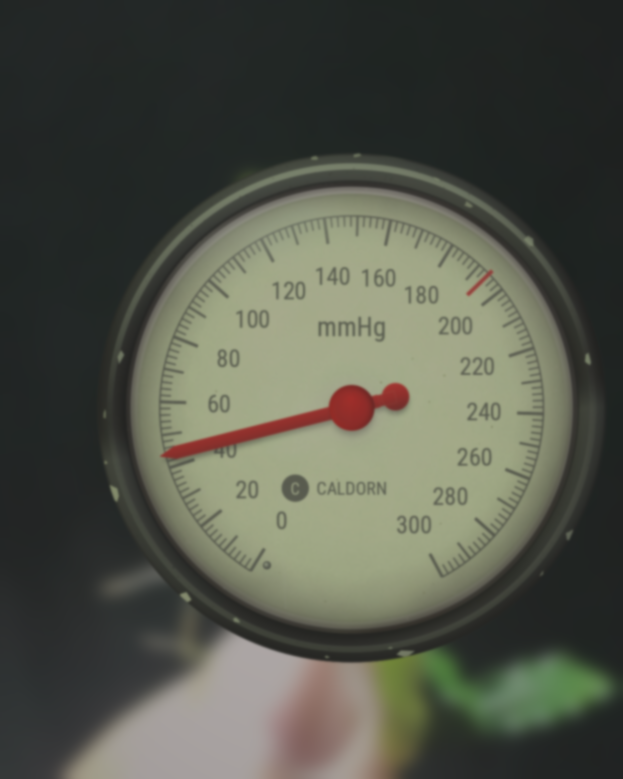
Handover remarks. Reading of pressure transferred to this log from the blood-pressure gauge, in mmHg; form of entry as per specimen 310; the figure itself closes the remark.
44
